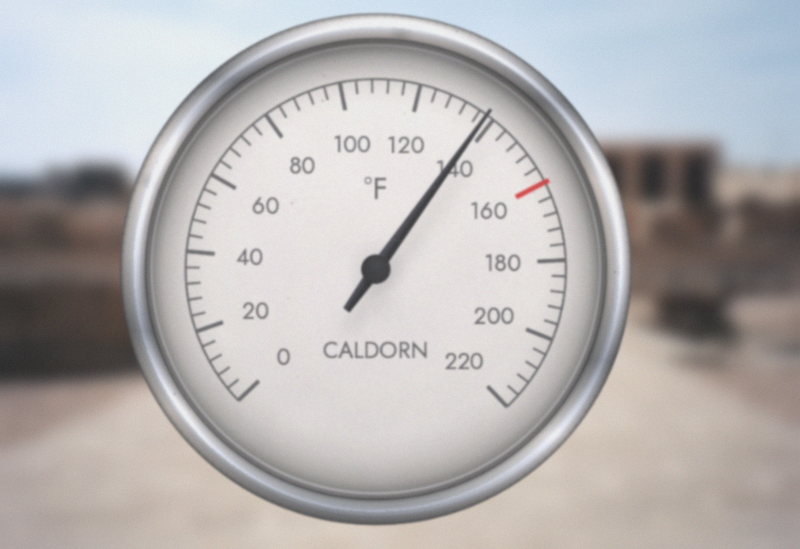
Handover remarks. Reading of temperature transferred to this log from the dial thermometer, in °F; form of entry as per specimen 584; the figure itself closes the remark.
138
